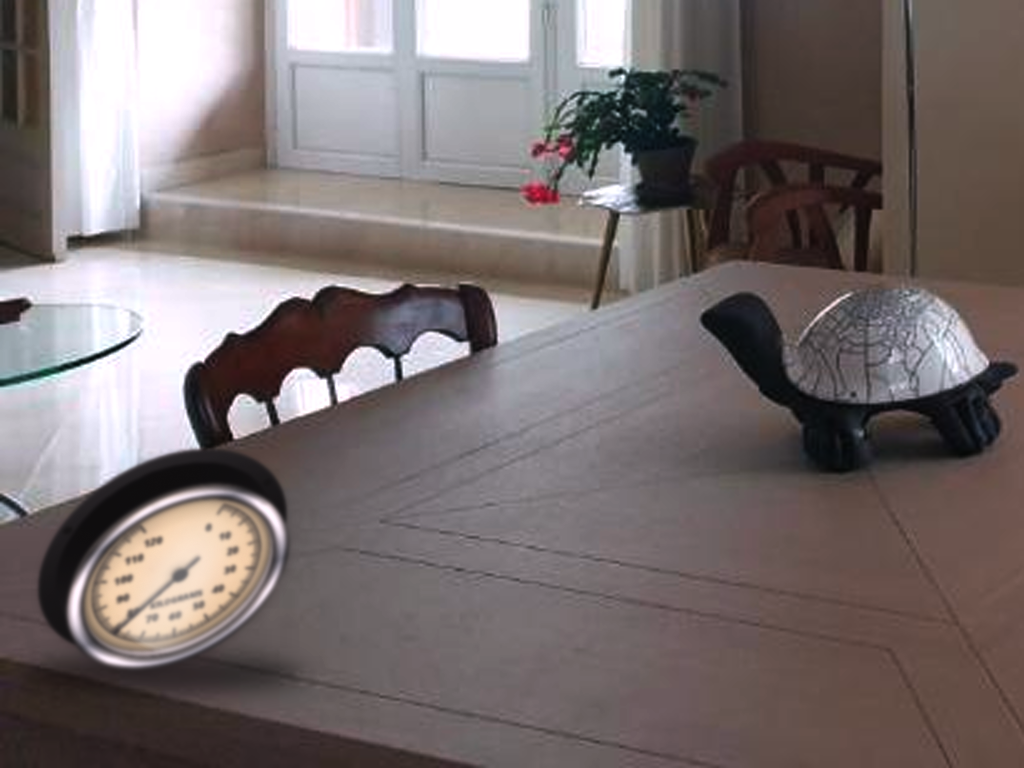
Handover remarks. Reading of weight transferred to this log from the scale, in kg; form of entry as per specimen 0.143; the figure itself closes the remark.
80
